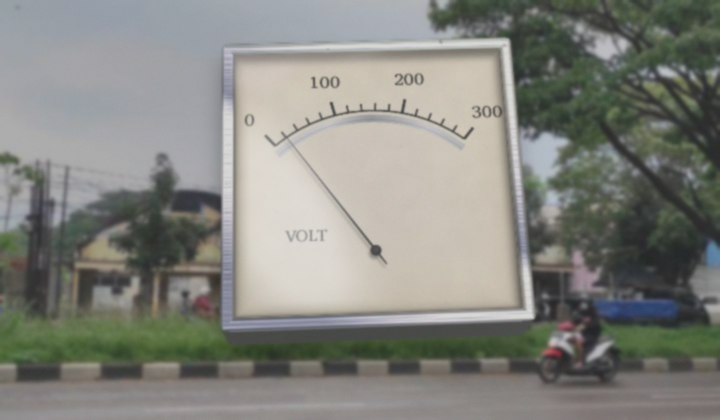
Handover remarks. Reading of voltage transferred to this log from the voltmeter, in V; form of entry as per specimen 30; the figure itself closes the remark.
20
